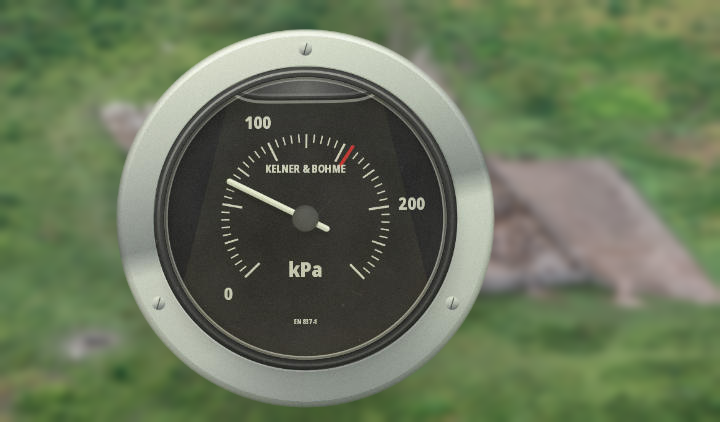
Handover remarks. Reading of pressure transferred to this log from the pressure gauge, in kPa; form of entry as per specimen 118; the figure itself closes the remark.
65
